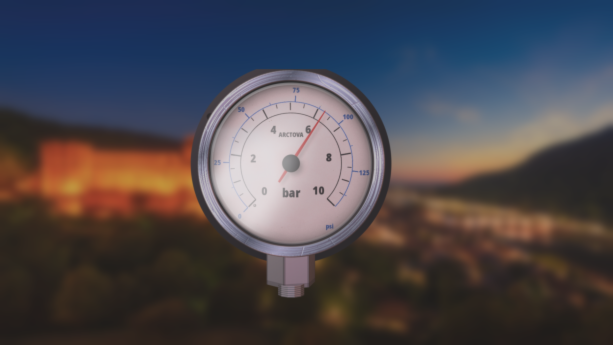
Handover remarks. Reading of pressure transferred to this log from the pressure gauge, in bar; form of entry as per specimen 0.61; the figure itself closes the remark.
6.25
